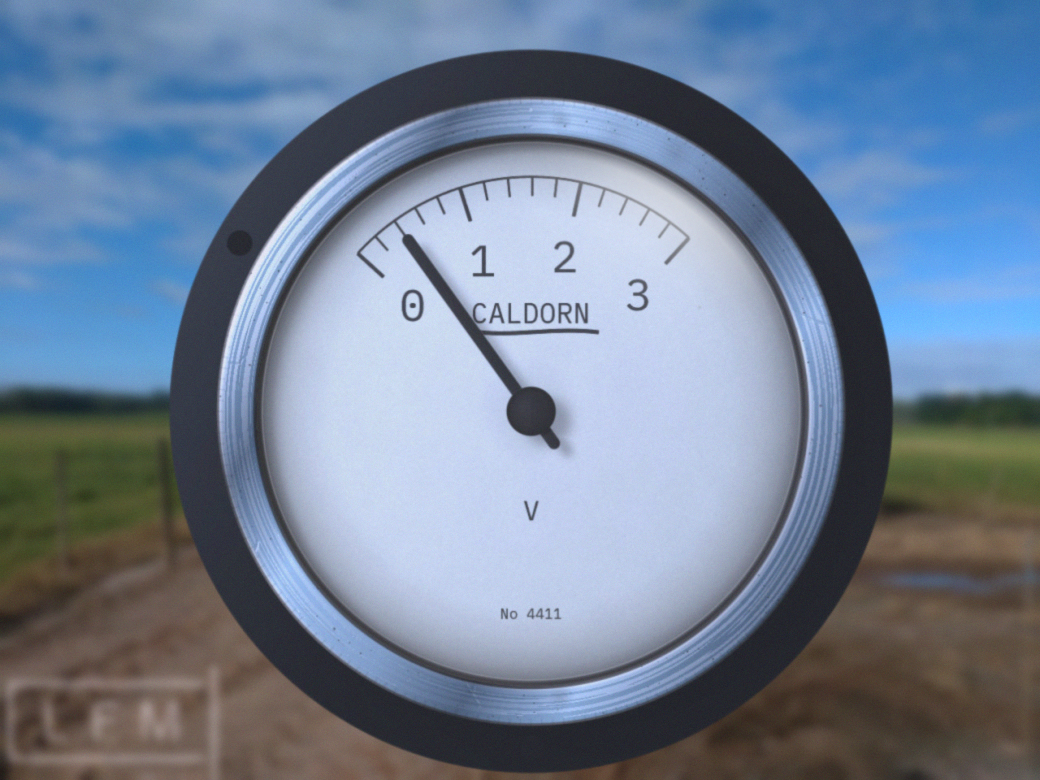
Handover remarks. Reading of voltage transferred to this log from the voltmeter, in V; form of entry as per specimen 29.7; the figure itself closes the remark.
0.4
